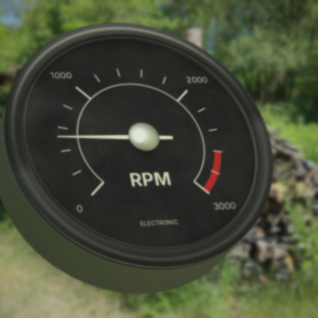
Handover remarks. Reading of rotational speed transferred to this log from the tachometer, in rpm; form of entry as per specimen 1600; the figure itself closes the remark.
500
